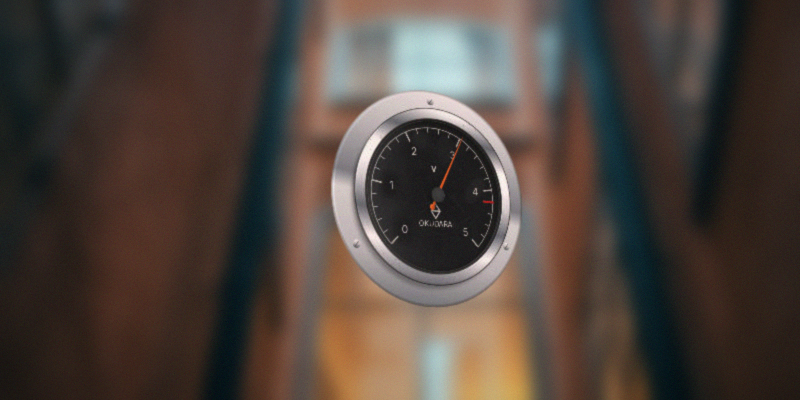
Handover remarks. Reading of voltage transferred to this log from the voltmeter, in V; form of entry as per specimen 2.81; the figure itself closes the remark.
3
